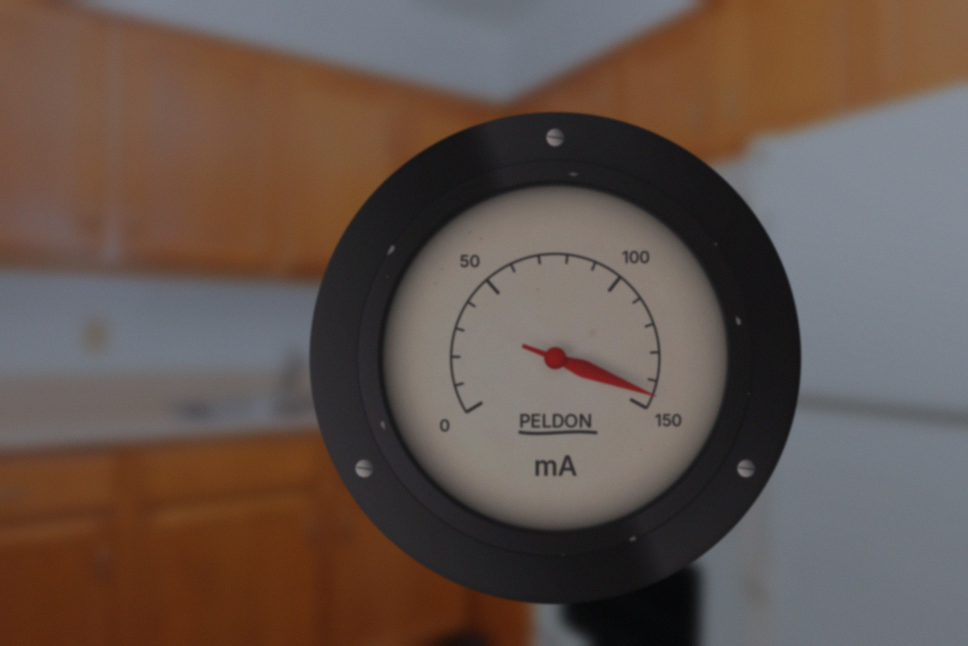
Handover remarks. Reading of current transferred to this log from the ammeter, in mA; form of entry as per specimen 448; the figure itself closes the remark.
145
